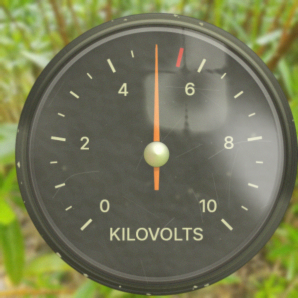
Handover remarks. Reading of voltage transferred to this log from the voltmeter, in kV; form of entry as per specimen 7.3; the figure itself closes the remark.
5
